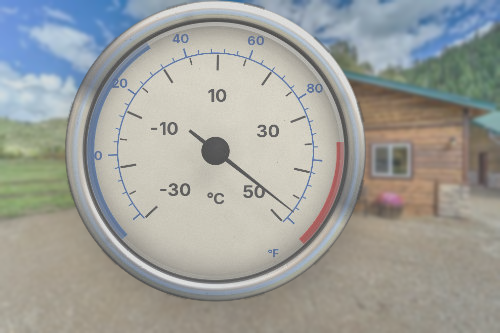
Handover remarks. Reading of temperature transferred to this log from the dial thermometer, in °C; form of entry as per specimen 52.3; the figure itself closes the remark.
47.5
